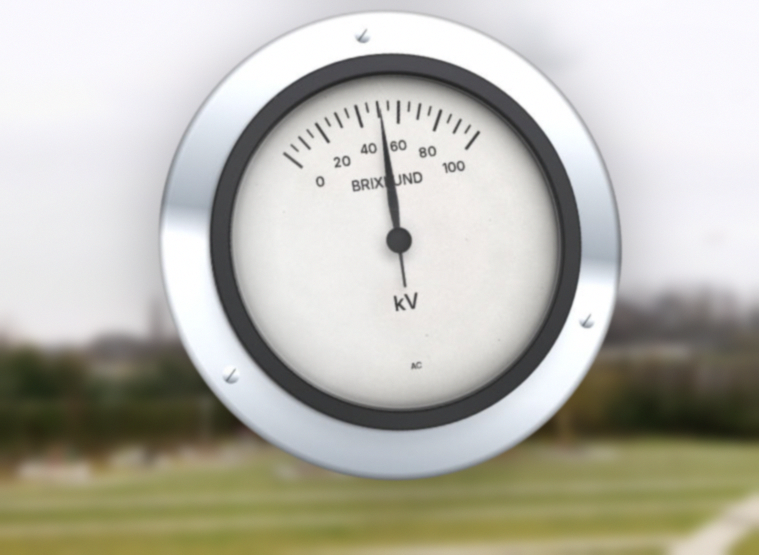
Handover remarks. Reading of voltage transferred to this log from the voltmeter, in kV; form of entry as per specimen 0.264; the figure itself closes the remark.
50
